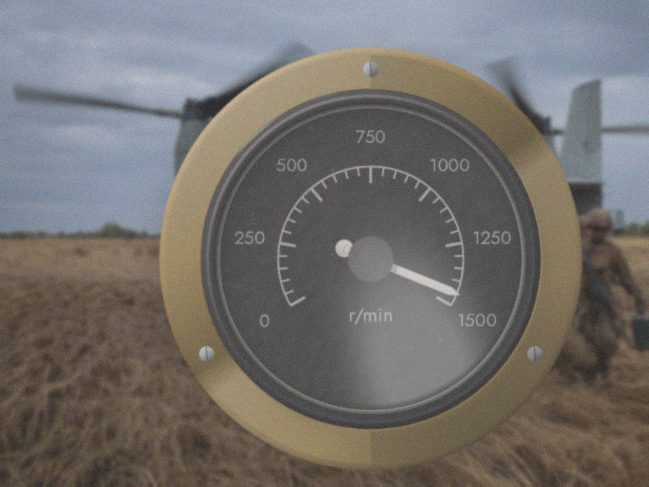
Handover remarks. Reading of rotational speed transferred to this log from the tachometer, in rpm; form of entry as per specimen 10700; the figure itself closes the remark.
1450
